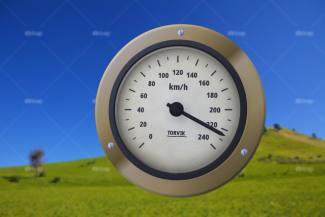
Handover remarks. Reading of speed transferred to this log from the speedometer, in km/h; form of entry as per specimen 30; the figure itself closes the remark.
225
